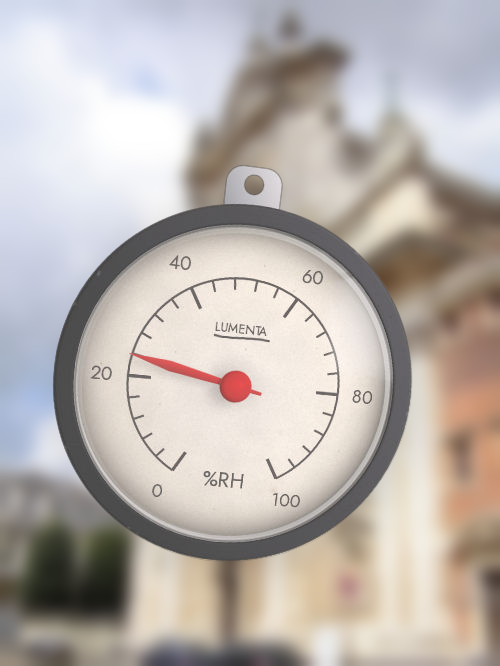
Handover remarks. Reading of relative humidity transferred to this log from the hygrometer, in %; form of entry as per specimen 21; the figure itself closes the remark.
24
